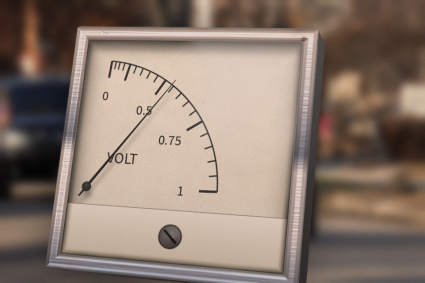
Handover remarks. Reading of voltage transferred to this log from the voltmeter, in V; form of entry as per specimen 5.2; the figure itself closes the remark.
0.55
